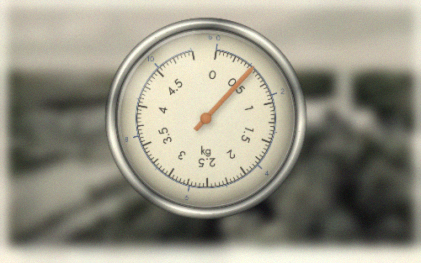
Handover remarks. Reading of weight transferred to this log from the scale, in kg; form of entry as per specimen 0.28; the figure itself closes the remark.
0.5
